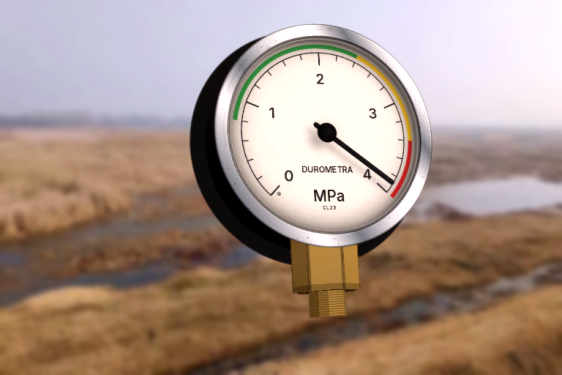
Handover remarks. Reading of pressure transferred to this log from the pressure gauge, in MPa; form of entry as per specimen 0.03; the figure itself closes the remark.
3.9
